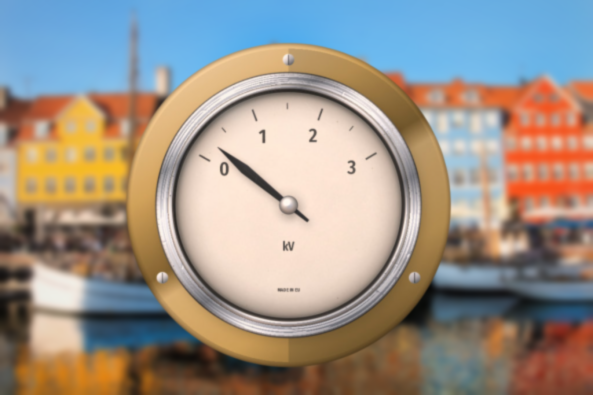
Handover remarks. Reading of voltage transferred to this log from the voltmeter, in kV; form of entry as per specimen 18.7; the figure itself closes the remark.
0.25
